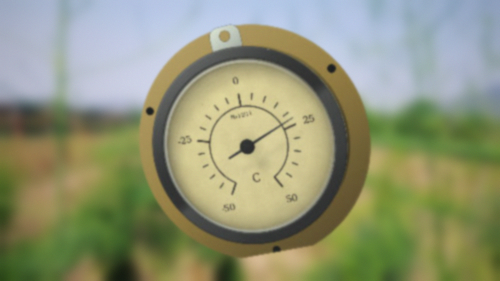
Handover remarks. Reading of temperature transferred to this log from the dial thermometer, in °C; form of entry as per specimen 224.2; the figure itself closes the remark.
22.5
